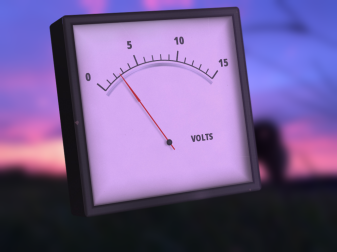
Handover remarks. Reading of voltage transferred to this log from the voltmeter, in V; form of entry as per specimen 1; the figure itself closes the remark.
2.5
